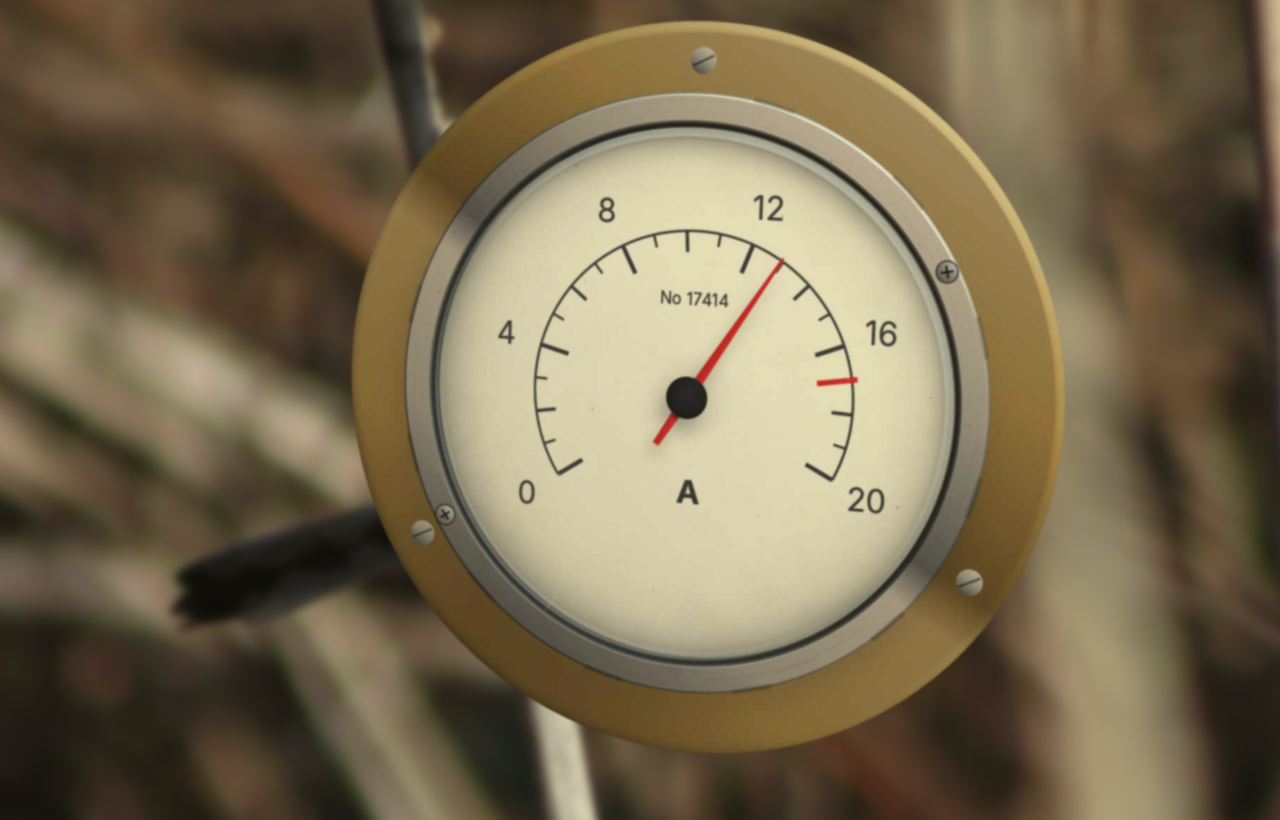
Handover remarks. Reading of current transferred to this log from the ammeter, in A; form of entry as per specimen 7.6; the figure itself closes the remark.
13
